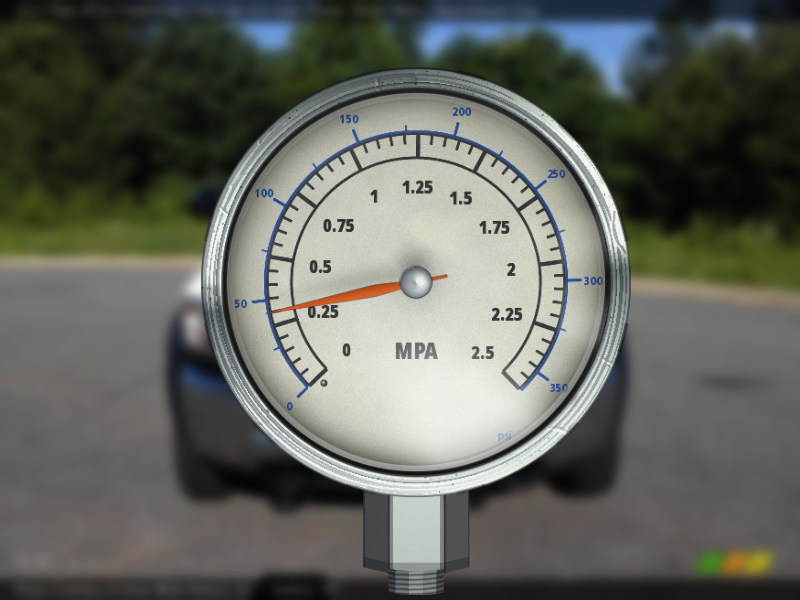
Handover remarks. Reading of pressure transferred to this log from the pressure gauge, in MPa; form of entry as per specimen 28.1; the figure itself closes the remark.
0.3
